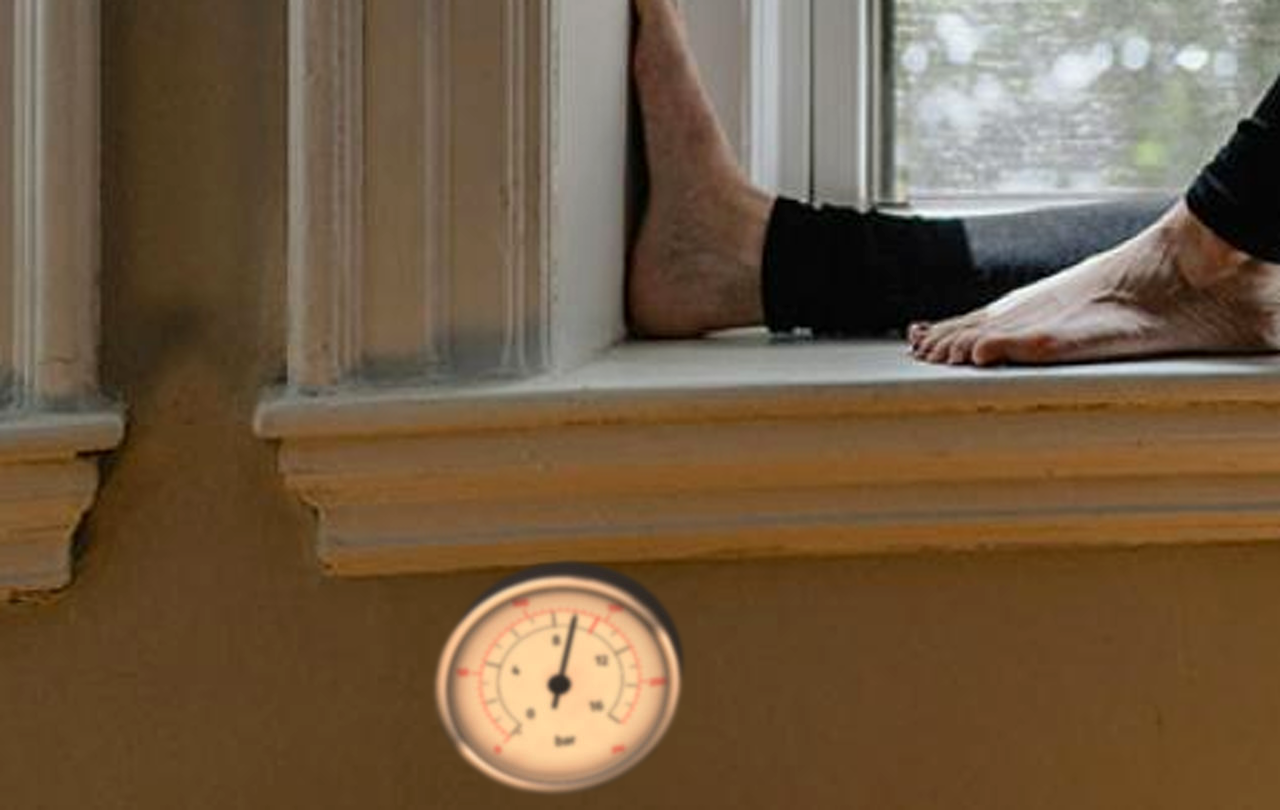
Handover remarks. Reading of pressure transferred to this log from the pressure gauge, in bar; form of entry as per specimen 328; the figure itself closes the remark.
9
